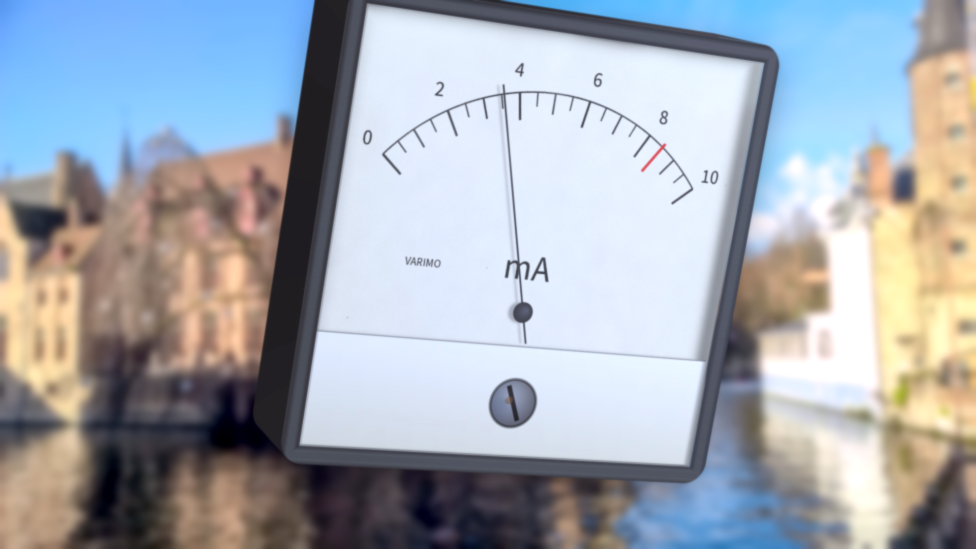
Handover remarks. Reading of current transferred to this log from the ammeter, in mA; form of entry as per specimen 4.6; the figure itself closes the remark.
3.5
